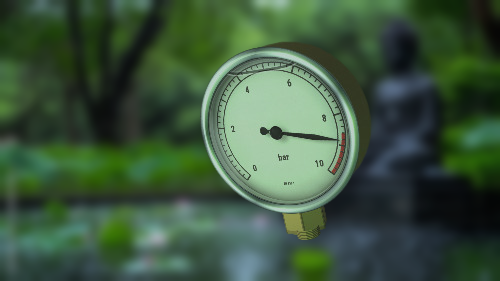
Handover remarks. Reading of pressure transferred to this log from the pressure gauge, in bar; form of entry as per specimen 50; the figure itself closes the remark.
8.8
